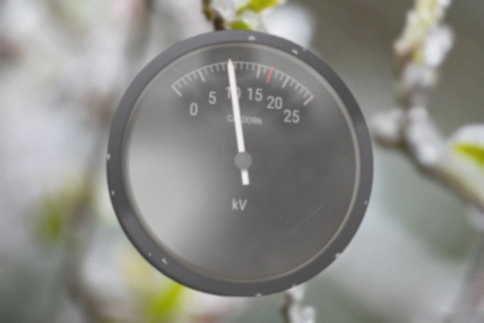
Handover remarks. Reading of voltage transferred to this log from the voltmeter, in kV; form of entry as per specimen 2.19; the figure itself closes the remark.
10
